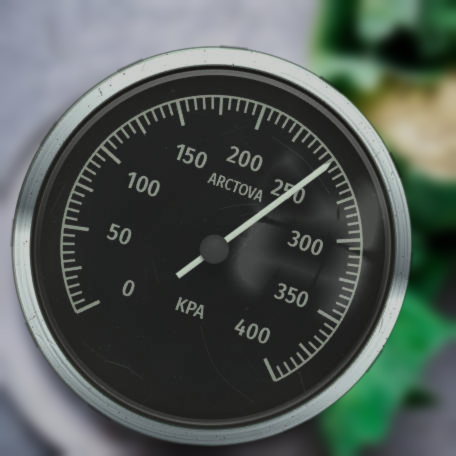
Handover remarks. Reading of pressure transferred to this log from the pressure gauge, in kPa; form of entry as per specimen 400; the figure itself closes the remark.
250
